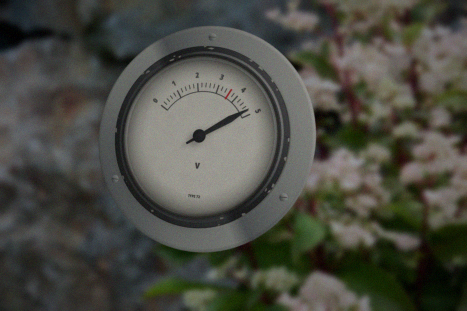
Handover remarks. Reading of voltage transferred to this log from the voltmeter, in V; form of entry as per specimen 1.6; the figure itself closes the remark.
4.8
